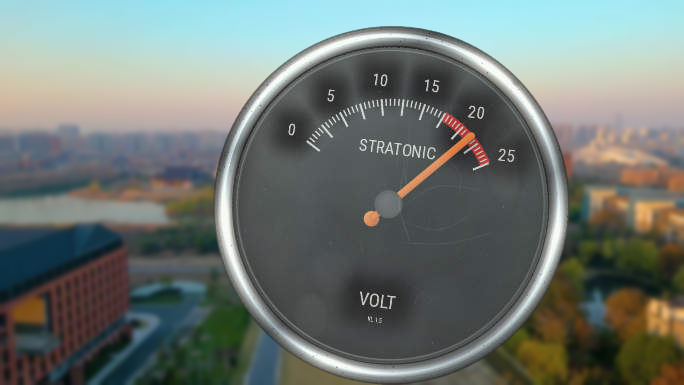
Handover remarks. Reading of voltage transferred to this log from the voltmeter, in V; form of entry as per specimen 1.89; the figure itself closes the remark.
21.5
